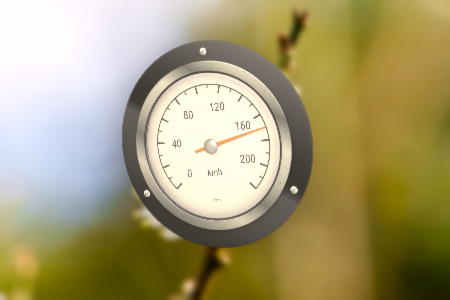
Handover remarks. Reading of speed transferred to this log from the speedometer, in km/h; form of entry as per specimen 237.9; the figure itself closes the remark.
170
